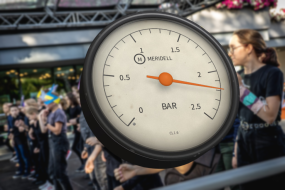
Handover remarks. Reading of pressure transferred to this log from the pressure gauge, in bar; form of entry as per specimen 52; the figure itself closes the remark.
2.2
